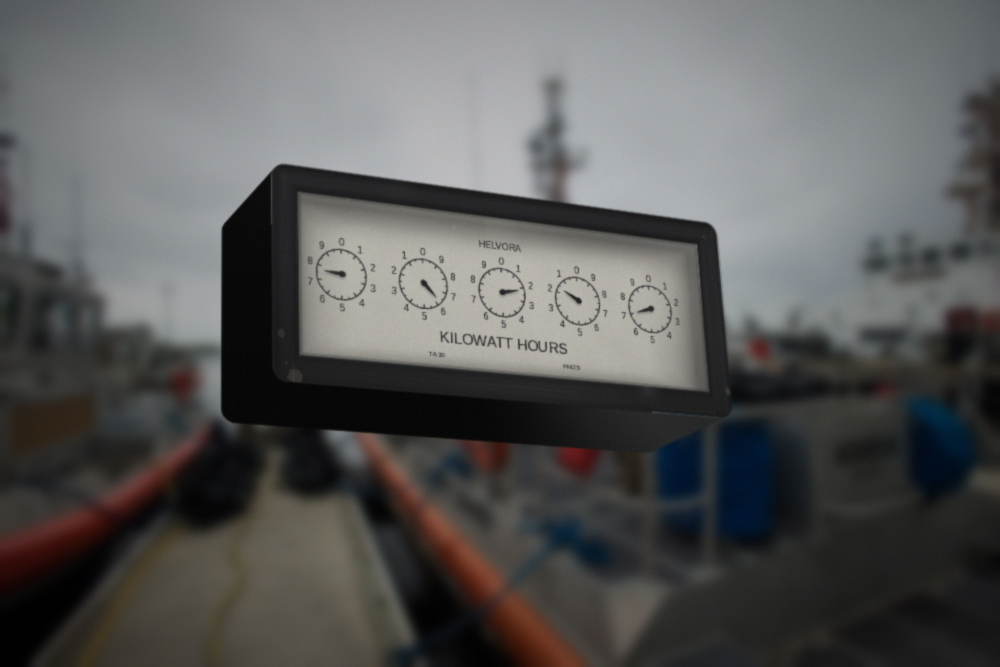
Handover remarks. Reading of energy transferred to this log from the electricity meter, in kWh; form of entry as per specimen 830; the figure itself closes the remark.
76217
